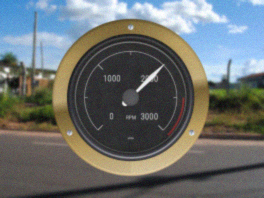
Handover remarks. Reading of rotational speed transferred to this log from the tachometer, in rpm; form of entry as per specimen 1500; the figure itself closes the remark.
2000
